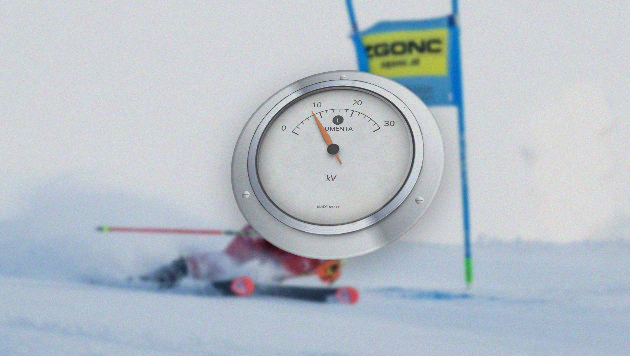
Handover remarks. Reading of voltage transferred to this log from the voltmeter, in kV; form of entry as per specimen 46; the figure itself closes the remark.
8
